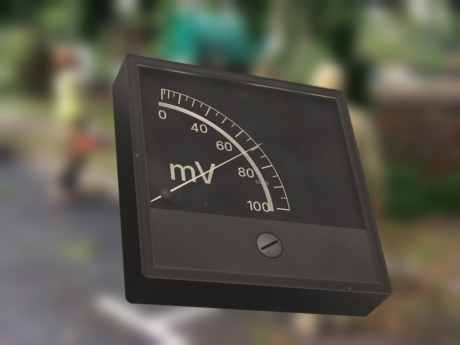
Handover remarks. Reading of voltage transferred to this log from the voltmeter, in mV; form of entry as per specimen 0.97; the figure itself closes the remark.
70
